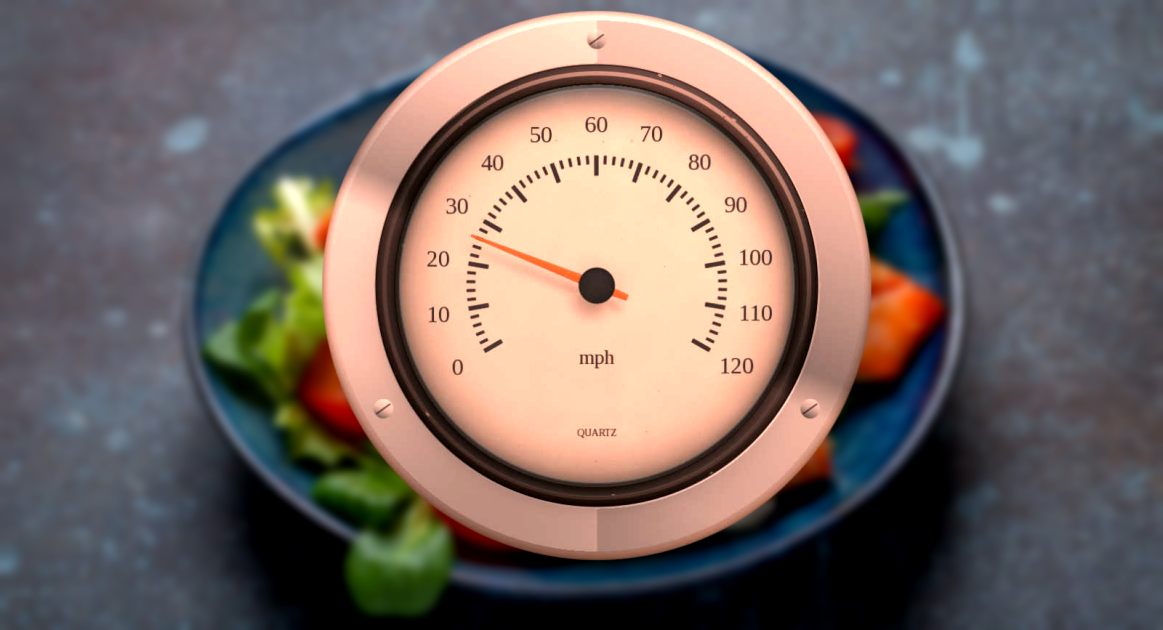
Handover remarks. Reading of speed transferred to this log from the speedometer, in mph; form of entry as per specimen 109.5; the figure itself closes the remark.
26
